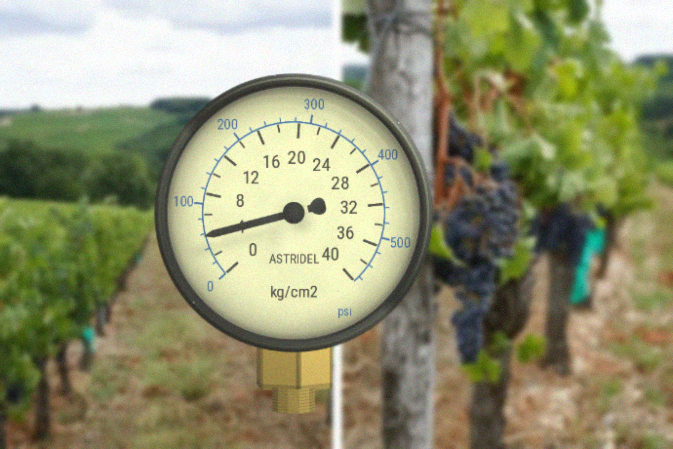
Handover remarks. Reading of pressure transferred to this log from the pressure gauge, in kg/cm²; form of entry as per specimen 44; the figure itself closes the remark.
4
